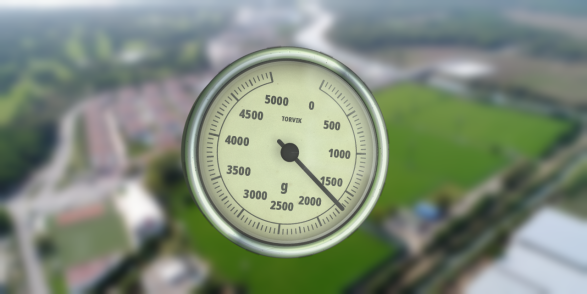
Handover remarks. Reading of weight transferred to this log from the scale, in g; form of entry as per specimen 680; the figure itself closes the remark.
1700
